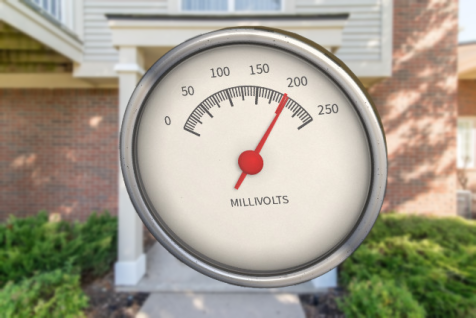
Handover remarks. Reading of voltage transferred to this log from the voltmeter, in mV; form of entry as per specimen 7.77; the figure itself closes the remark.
200
